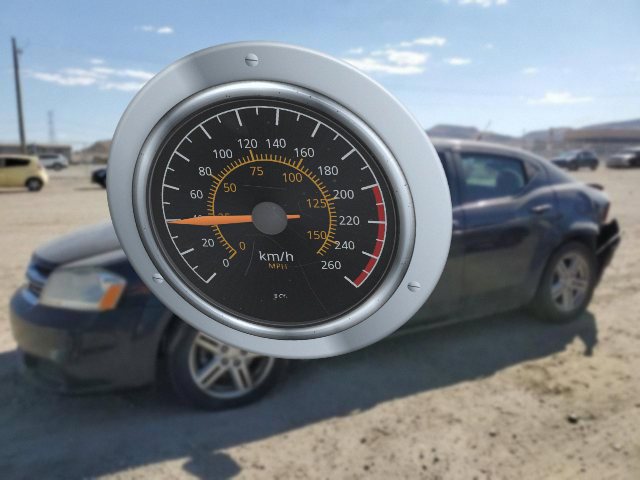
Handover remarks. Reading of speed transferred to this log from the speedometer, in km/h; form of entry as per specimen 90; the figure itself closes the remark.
40
